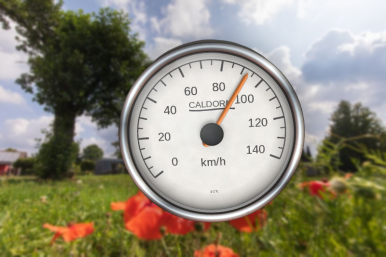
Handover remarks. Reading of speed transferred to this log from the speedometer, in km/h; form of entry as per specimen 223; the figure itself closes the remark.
92.5
